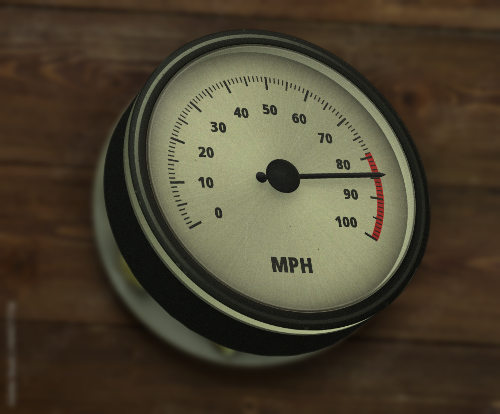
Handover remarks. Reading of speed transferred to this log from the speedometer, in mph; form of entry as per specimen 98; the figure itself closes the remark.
85
